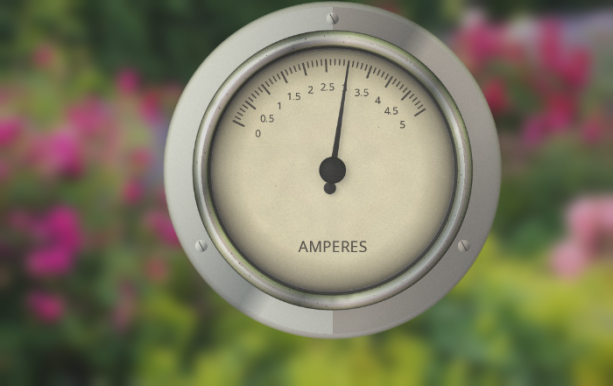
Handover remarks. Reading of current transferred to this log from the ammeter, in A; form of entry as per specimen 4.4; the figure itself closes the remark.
3
